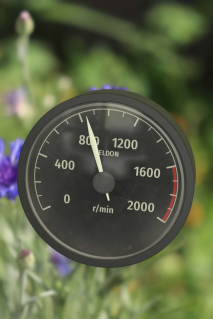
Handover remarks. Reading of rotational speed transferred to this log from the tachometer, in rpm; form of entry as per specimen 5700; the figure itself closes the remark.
850
